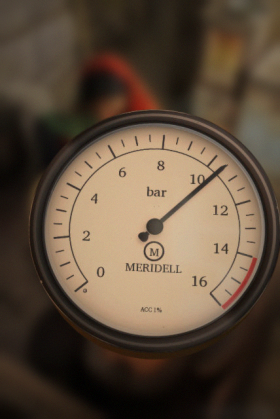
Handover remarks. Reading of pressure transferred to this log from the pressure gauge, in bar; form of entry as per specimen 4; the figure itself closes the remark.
10.5
